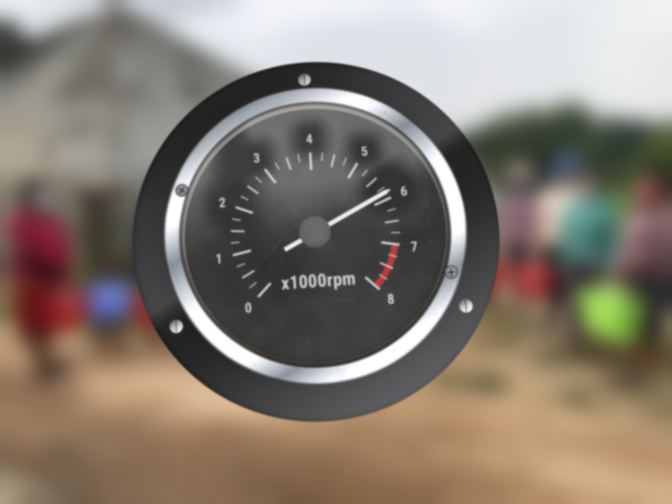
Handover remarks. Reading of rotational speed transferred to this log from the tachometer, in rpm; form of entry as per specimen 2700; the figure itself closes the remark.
5875
